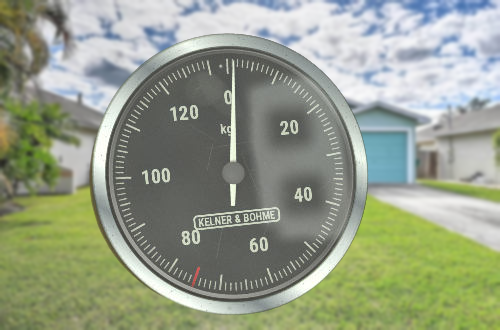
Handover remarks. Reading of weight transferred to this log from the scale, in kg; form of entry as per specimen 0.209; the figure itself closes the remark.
1
